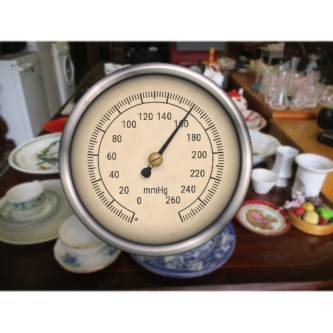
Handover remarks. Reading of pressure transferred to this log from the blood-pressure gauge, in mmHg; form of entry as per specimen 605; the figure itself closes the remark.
160
